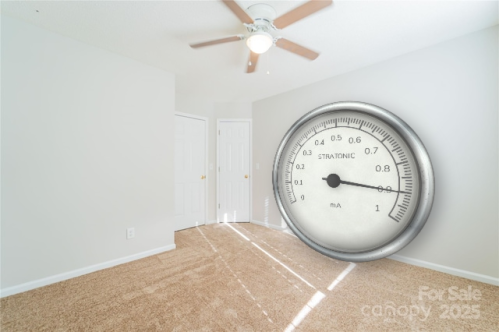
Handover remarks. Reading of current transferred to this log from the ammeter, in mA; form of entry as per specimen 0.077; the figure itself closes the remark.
0.9
